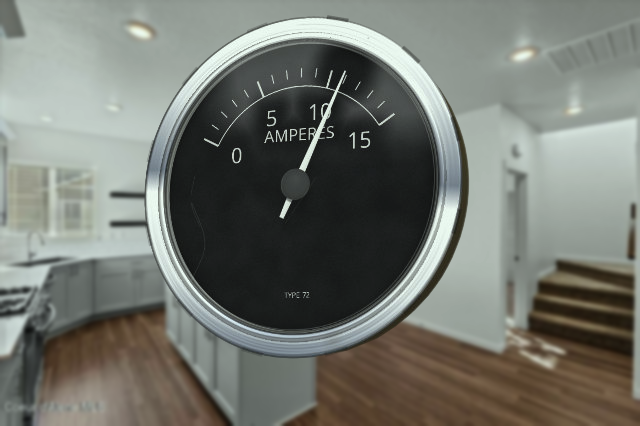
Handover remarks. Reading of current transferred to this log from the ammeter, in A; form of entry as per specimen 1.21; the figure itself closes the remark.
11
